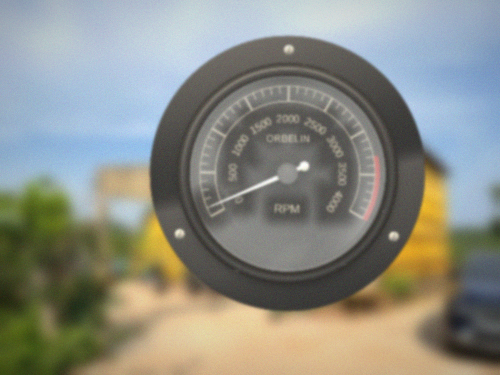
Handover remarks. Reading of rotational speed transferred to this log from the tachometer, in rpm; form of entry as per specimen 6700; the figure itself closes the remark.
100
